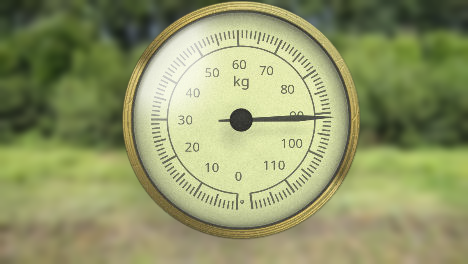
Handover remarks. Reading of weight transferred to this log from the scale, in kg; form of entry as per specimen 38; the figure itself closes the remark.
91
